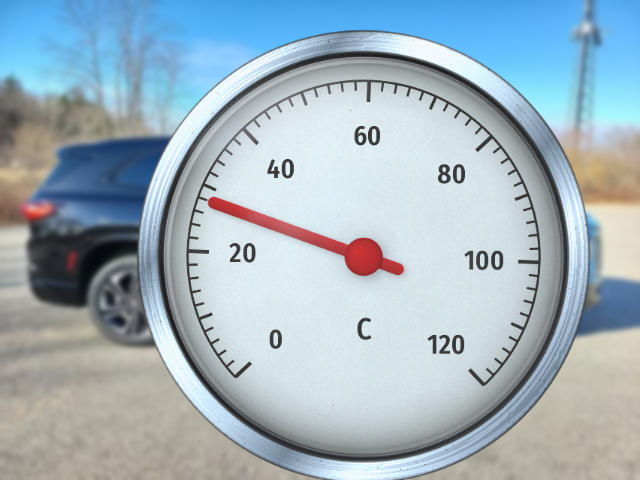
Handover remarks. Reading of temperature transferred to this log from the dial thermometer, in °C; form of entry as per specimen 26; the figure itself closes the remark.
28
